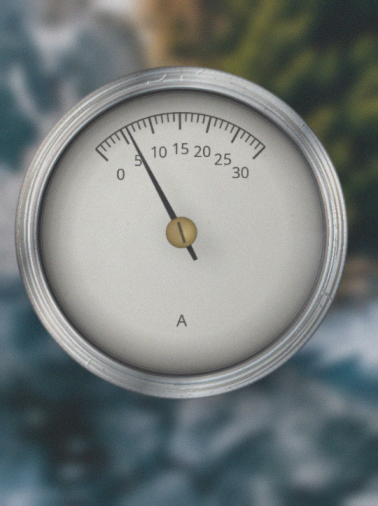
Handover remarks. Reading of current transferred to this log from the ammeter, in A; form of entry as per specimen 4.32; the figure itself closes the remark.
6
